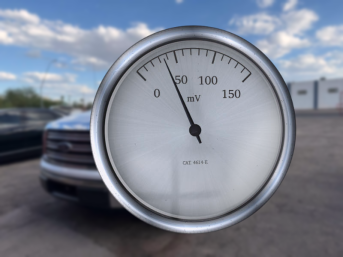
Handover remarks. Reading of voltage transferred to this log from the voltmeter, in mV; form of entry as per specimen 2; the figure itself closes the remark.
35
